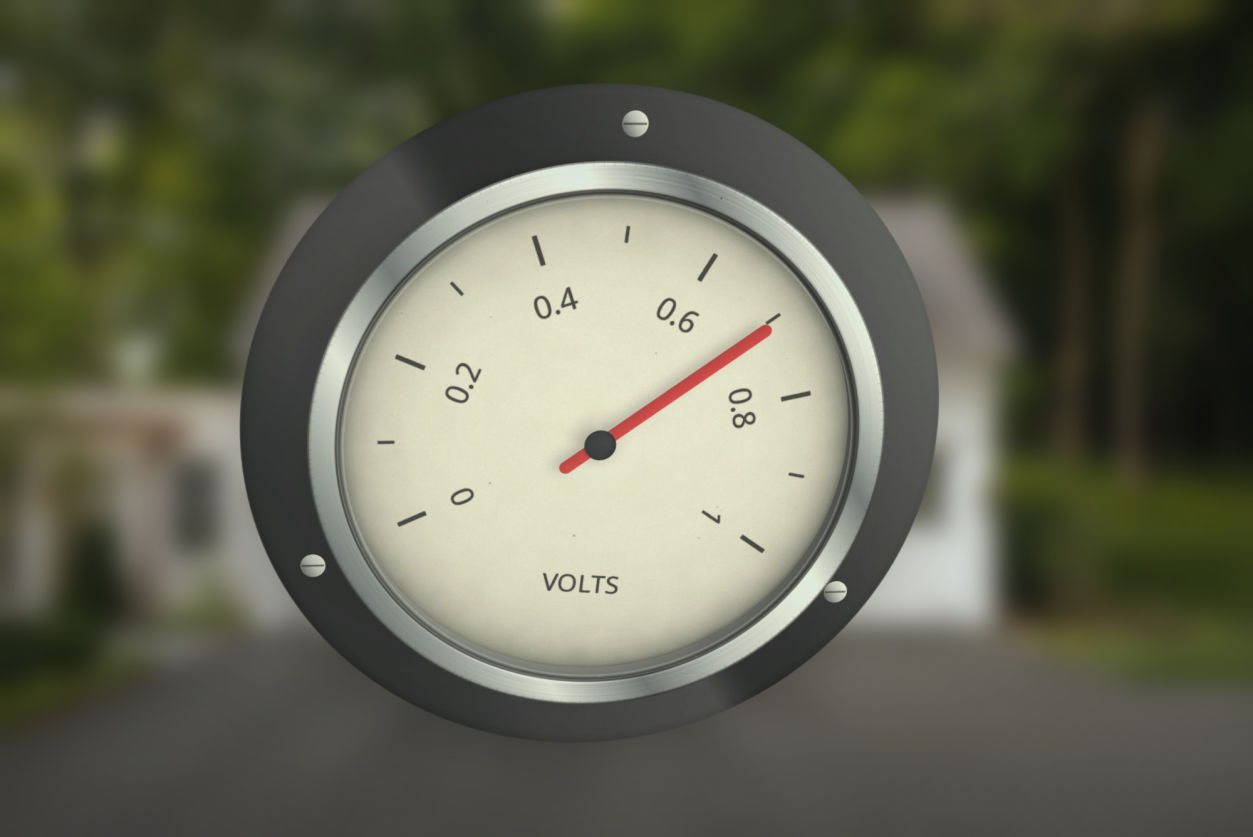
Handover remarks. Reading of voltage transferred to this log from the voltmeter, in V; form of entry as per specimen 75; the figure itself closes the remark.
0.7
